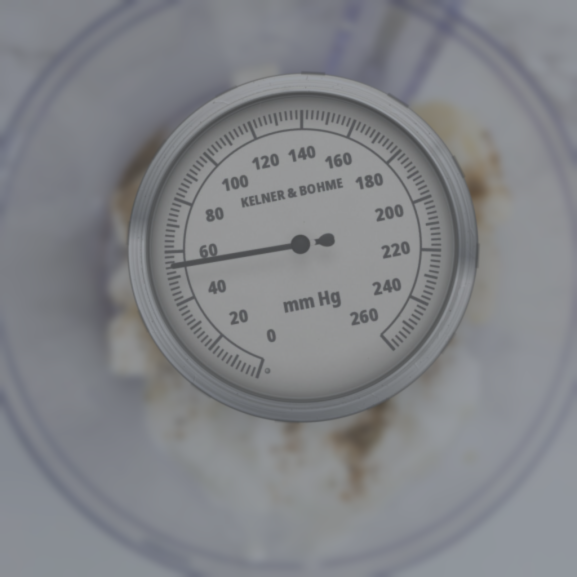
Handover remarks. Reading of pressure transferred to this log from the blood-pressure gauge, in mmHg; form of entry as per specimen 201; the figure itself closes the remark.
54
